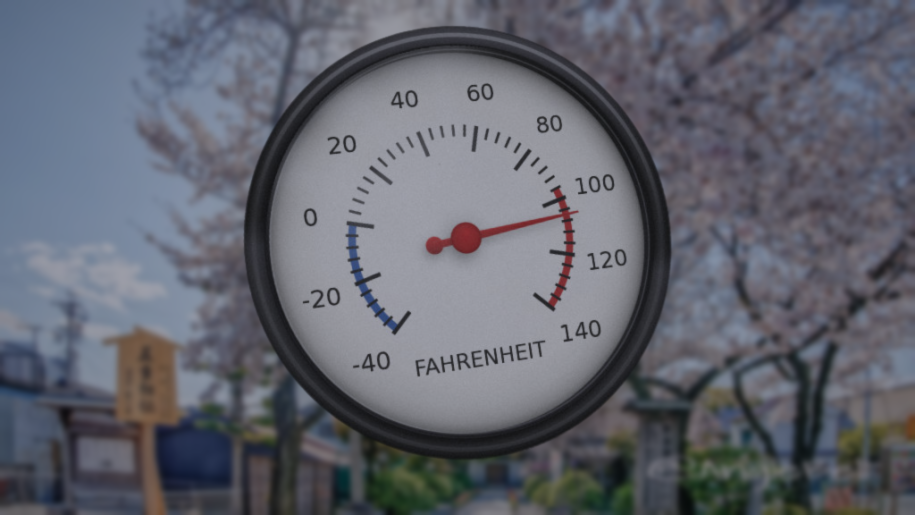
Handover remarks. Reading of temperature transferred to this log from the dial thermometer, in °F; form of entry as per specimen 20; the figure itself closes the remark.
106
